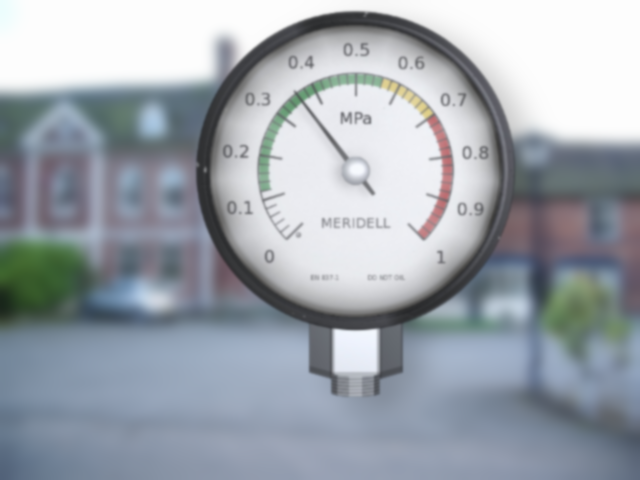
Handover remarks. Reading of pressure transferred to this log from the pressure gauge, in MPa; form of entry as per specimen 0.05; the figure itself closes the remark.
0.36
